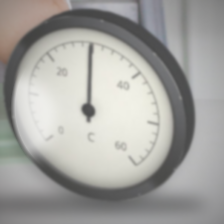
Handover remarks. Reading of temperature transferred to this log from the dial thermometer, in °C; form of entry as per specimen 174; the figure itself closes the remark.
30
